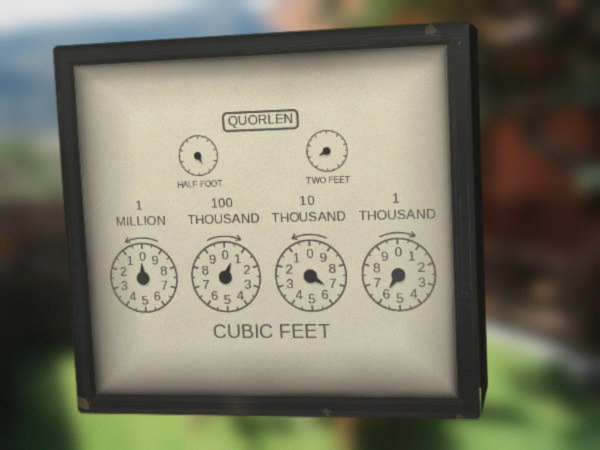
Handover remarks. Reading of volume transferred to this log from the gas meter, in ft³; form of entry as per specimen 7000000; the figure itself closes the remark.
6600
